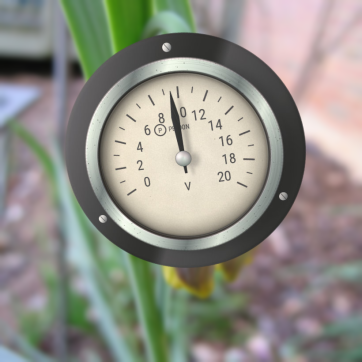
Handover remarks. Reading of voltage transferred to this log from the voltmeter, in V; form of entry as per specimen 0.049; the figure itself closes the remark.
9.5
